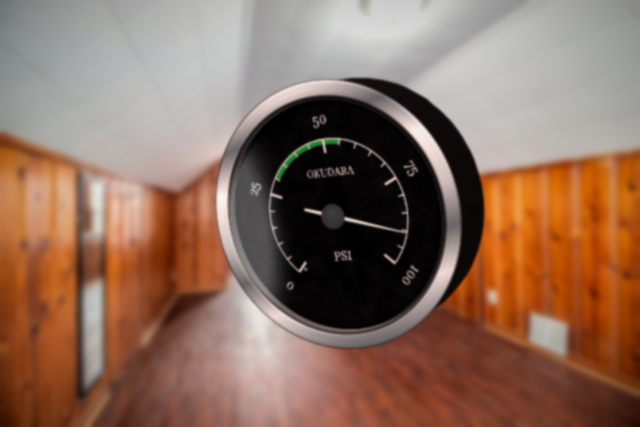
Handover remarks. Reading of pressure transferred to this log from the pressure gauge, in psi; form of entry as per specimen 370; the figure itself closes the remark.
90
